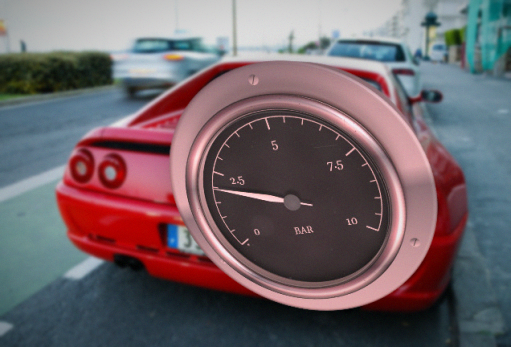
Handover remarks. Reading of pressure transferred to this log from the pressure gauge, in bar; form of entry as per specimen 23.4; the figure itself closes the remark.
2
